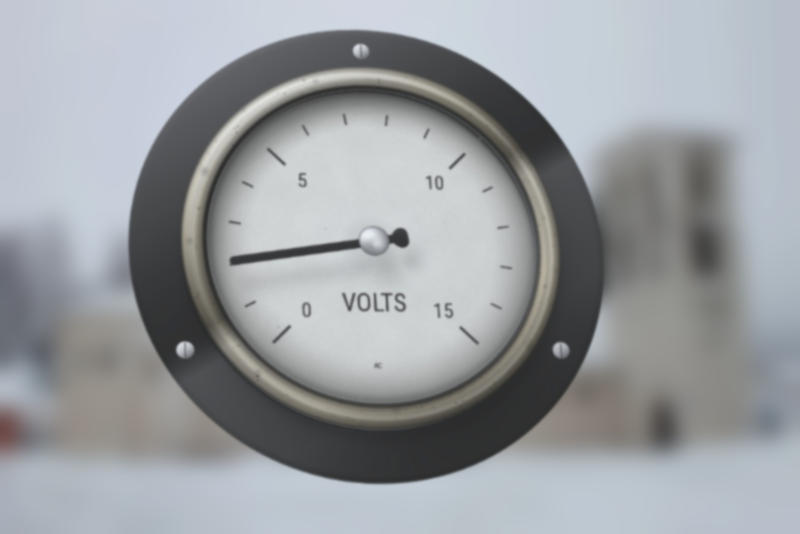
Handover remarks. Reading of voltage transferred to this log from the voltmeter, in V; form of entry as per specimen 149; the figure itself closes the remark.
2
